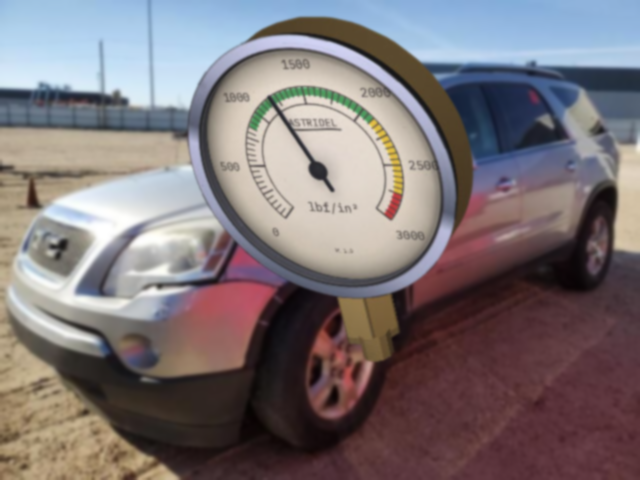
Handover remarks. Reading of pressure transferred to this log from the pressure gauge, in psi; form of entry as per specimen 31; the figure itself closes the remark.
1250
